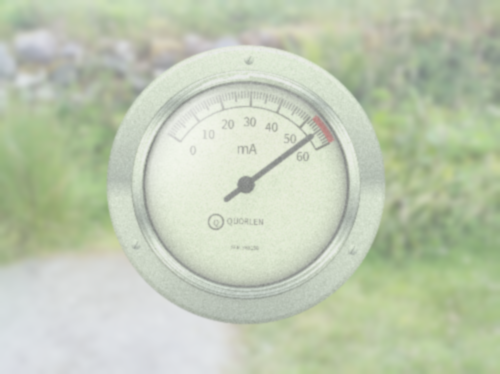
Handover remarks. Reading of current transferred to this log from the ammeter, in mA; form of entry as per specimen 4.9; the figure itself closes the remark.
55
